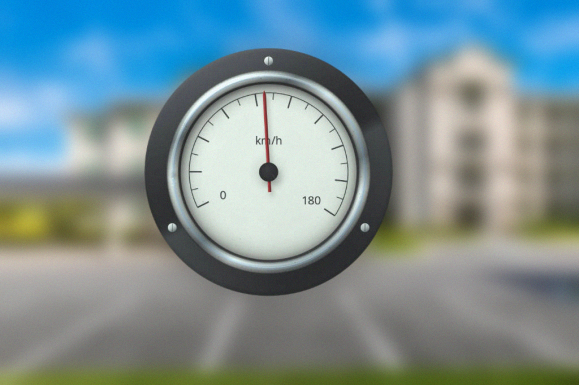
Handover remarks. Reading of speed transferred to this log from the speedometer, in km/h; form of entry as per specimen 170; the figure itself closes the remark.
85
